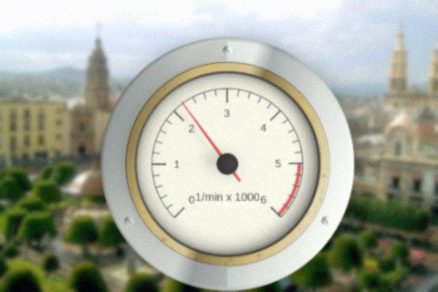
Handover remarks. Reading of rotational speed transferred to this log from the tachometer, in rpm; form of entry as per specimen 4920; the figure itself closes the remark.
2200
